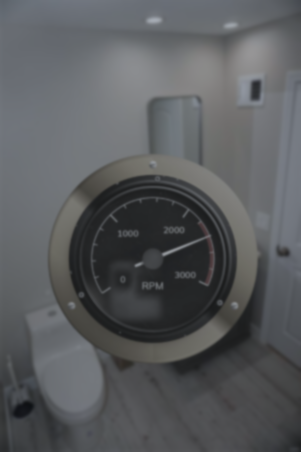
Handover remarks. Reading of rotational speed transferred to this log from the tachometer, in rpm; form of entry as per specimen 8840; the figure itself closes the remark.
2400
